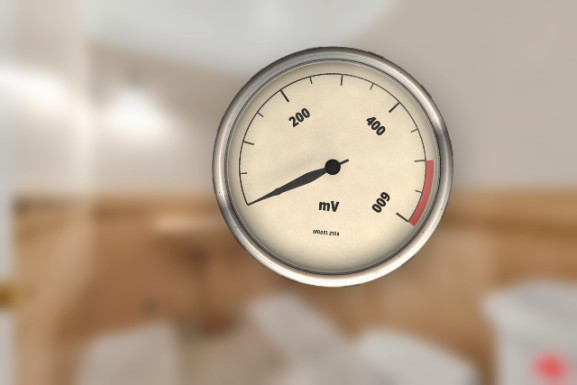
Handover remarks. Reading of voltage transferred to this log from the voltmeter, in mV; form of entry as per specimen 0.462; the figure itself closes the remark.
0
